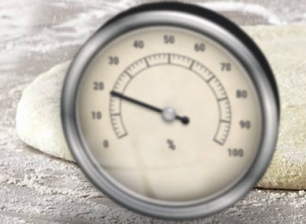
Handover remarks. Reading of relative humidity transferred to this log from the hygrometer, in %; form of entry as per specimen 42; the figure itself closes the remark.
20
